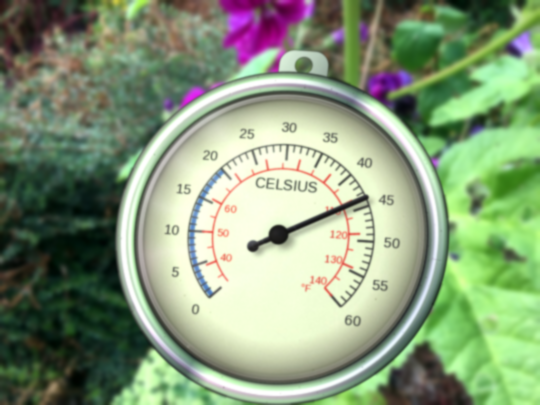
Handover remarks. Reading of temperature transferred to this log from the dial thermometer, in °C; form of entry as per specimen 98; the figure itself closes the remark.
44
